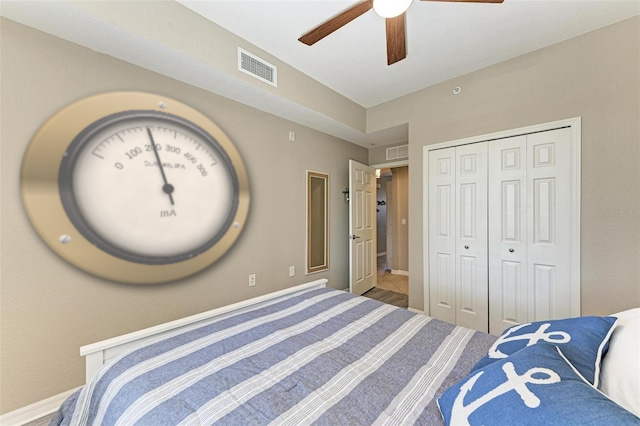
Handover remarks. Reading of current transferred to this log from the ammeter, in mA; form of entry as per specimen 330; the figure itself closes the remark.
200
